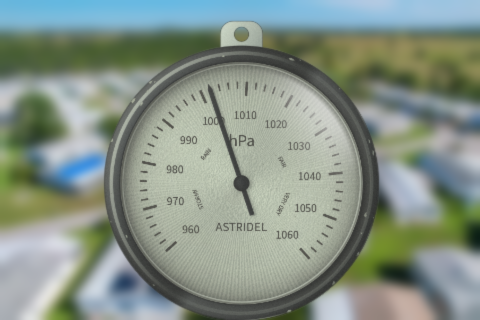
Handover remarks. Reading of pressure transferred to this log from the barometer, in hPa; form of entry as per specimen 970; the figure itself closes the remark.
1002
